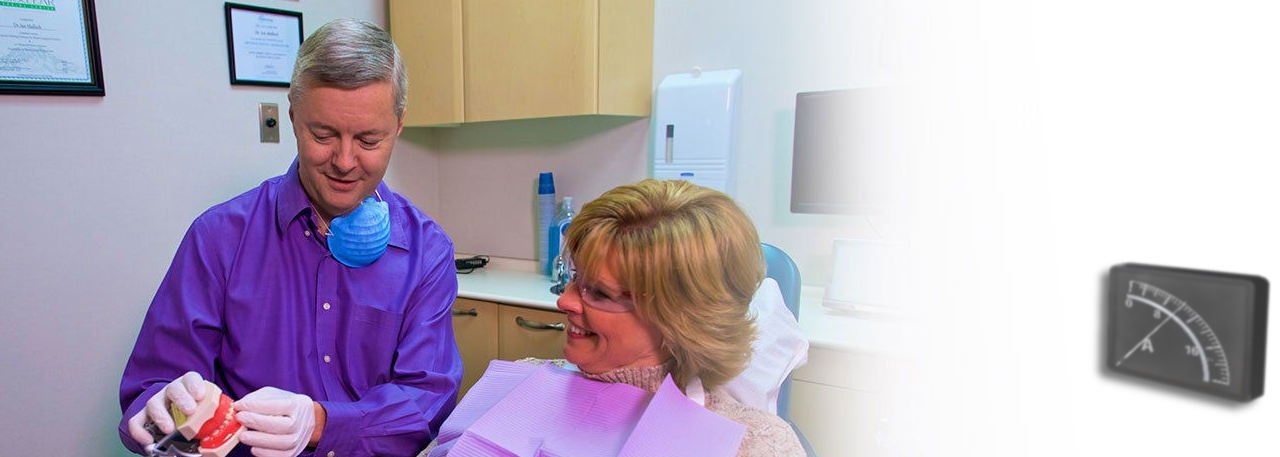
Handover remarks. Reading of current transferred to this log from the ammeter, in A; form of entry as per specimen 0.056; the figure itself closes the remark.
10
